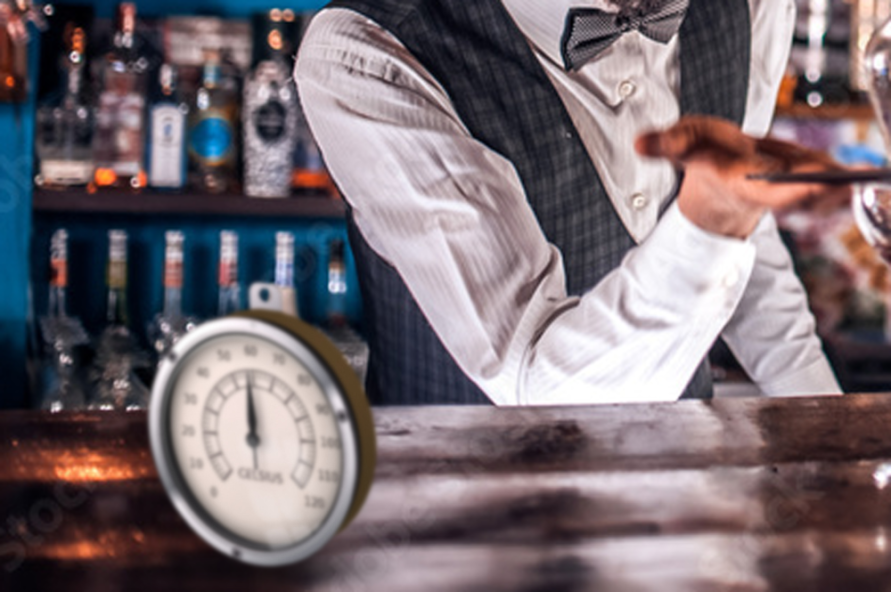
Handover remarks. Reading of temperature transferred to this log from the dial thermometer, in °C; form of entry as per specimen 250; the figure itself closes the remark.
60
